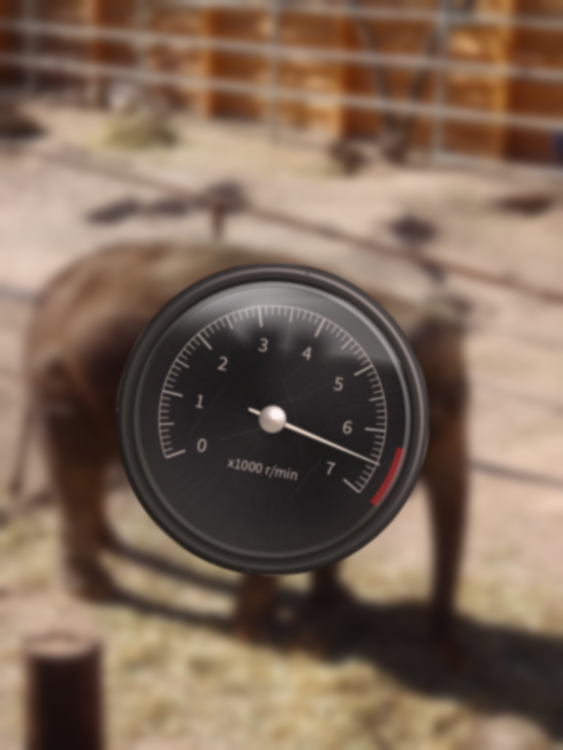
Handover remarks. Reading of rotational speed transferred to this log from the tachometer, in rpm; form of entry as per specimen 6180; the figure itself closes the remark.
6500
